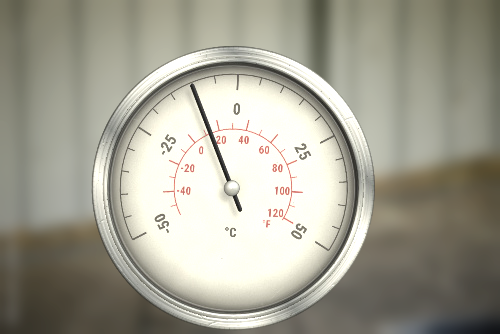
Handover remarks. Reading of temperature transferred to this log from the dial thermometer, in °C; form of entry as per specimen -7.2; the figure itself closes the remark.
-10
